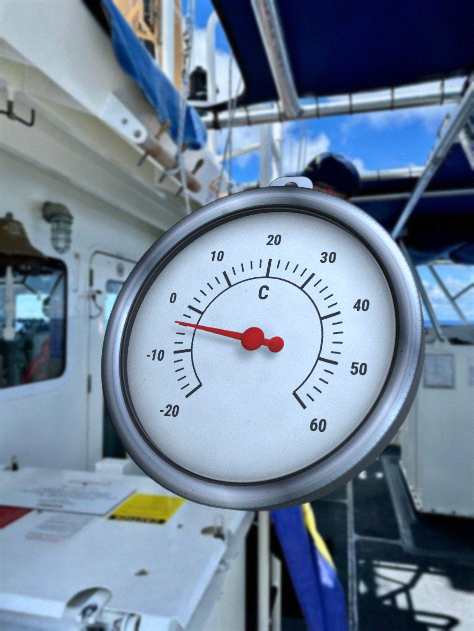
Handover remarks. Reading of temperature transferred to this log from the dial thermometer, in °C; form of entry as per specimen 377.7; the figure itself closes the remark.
-4
